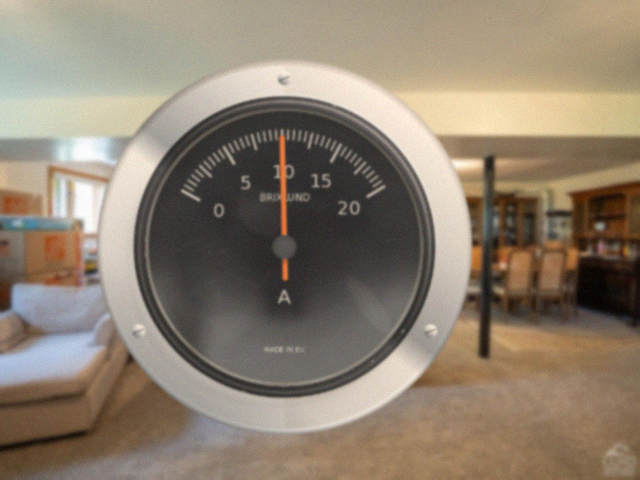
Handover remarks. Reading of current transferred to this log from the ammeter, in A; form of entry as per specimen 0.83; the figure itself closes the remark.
10
